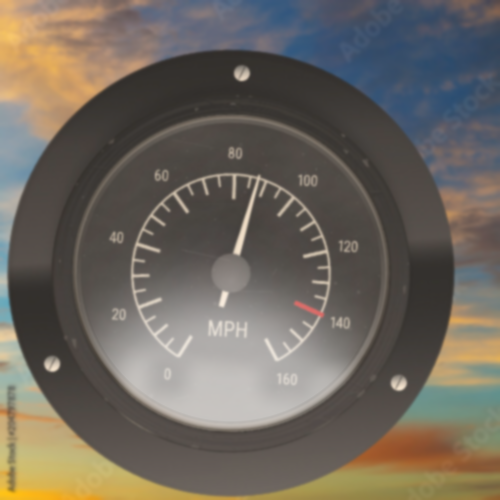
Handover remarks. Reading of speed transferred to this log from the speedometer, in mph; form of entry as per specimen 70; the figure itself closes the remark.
87.5
